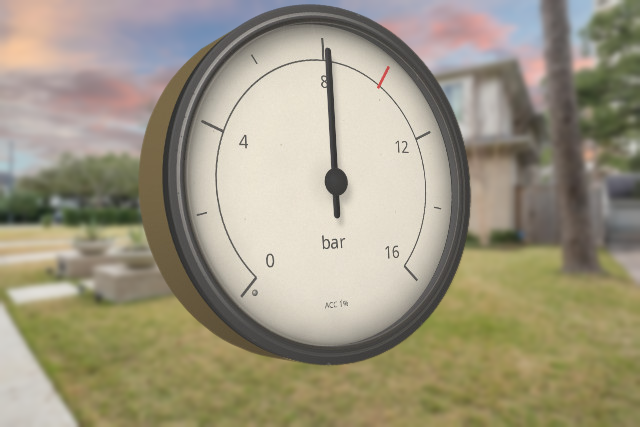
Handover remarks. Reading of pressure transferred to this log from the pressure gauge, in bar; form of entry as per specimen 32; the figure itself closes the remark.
8
